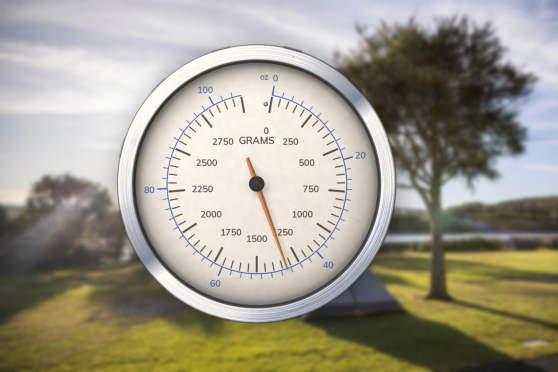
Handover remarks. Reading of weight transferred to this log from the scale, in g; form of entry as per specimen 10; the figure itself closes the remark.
1325
